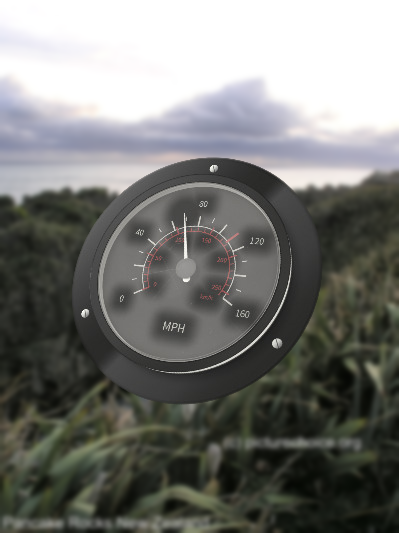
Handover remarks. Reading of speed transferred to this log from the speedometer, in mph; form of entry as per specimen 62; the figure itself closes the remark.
70
